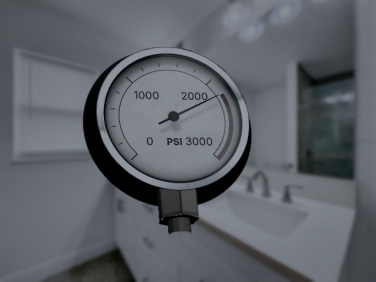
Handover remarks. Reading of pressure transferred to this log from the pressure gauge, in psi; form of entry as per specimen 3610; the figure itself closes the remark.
2200
